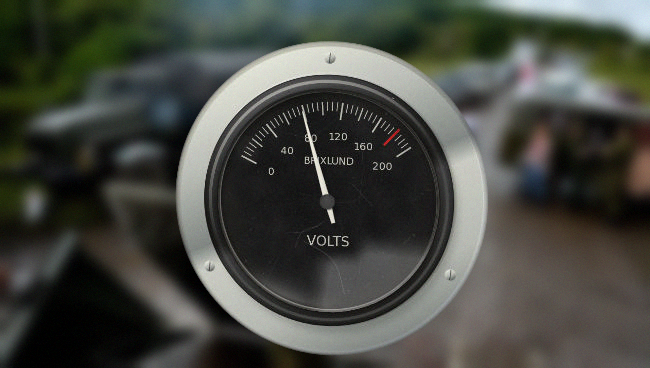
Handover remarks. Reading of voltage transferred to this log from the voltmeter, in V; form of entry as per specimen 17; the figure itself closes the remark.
80
